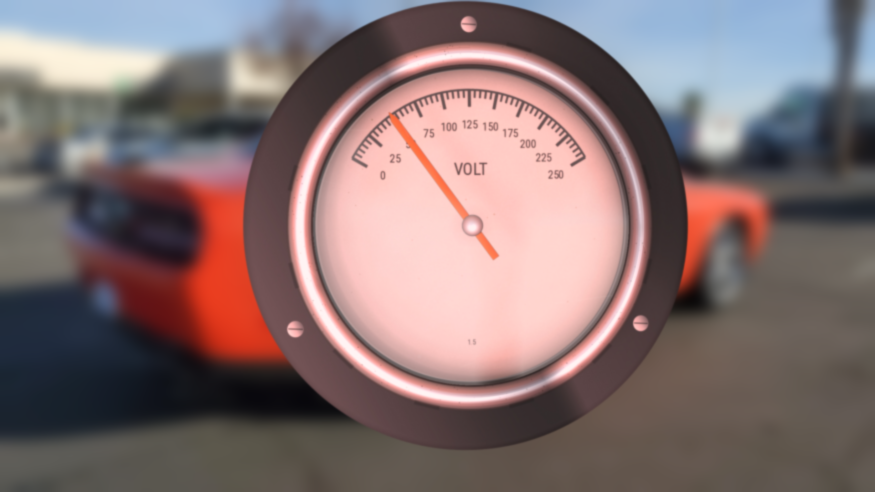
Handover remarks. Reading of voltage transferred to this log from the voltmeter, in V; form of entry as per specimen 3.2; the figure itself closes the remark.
50
